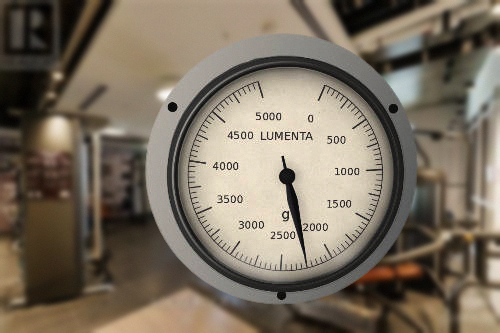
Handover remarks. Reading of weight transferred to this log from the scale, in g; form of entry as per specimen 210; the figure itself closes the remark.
2250
